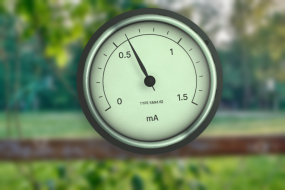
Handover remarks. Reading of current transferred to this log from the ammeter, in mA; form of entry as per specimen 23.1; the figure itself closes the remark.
0.6
